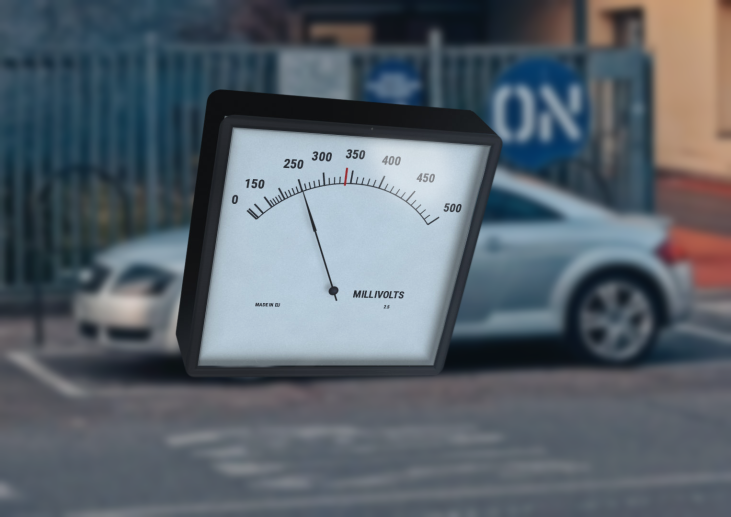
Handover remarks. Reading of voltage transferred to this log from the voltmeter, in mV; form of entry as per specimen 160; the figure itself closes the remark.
250
